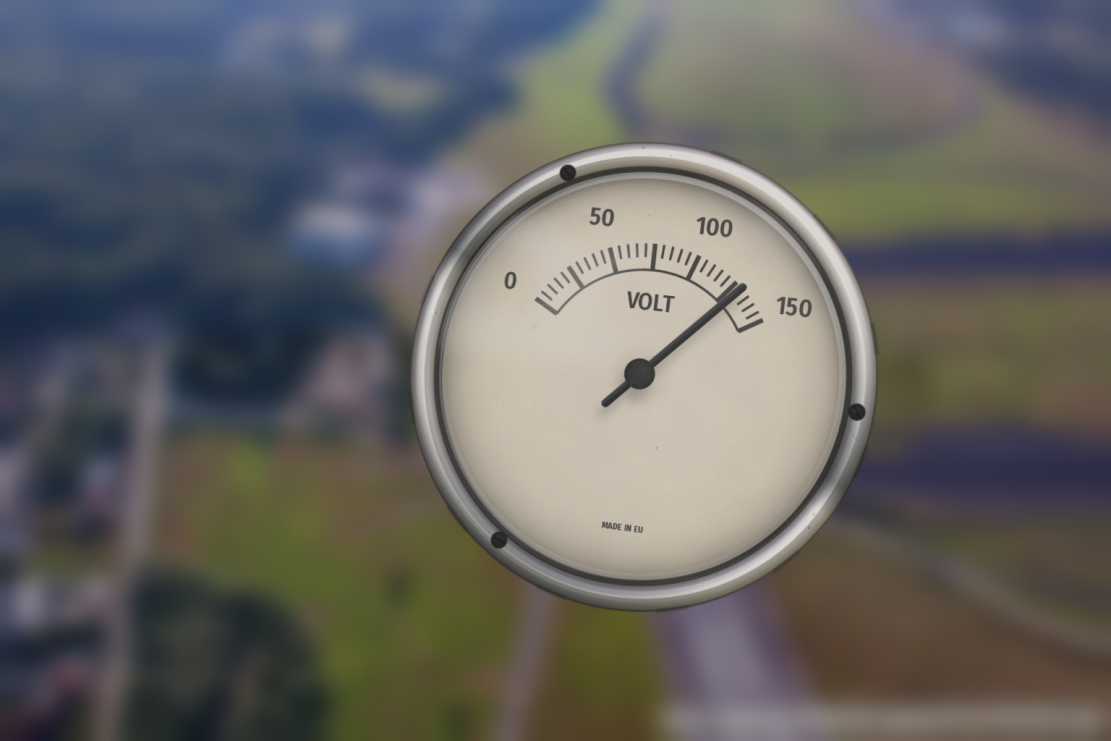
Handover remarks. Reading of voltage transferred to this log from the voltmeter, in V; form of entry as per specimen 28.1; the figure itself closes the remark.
130
